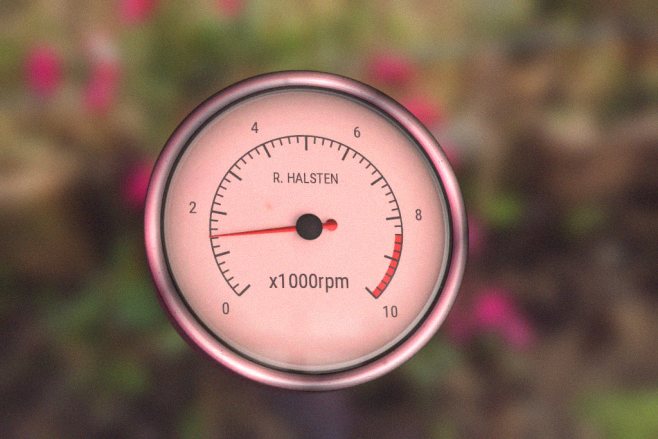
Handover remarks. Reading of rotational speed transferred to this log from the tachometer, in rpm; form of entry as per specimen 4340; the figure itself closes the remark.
1400
